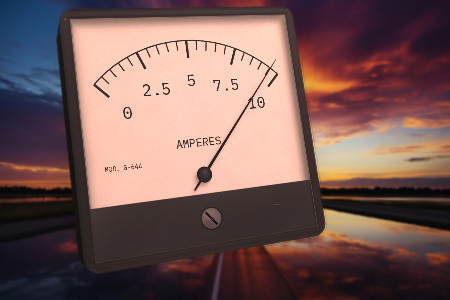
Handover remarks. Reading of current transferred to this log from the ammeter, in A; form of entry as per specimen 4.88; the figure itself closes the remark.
9.5
